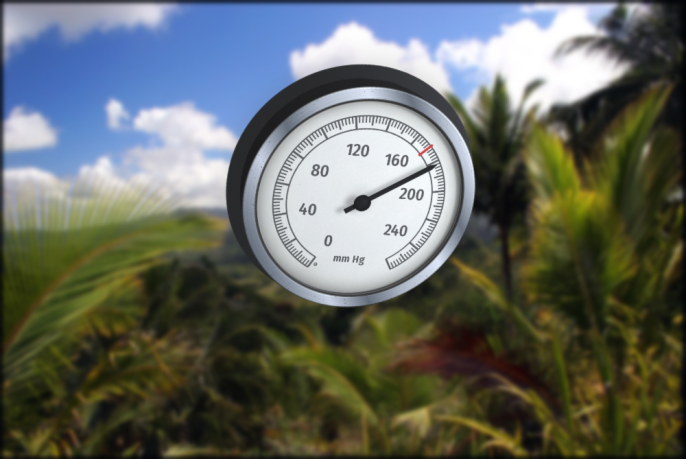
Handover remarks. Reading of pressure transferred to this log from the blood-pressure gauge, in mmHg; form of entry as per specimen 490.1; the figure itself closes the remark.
180
